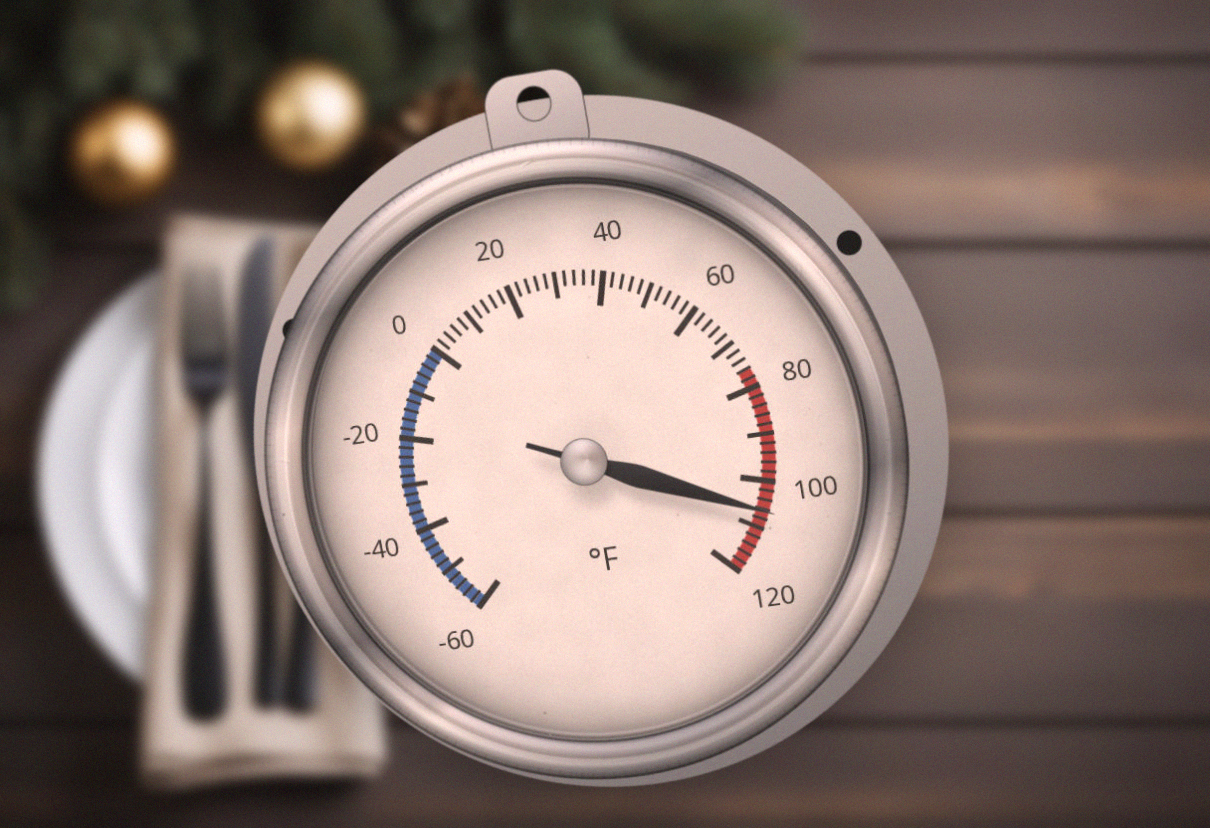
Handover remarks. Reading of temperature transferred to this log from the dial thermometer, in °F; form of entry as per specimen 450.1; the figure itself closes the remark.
106
